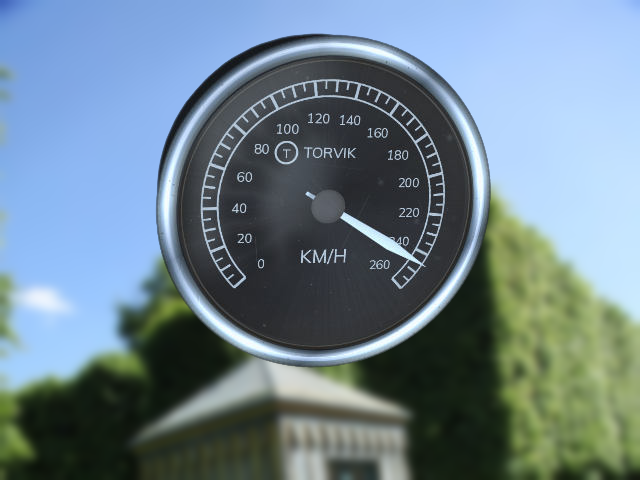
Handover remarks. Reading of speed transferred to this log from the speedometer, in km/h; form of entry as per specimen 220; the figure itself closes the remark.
245
